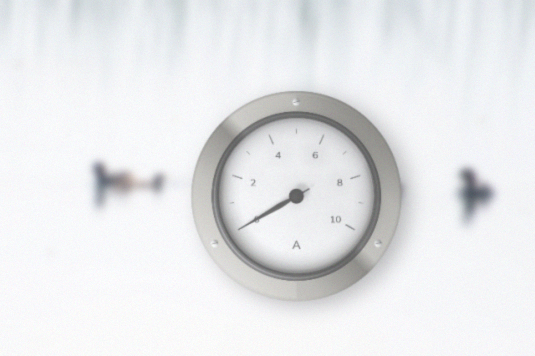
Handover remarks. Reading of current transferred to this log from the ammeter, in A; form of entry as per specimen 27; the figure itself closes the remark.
0
